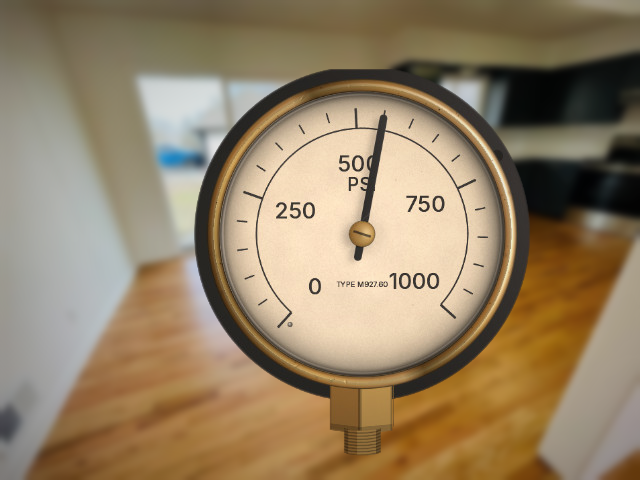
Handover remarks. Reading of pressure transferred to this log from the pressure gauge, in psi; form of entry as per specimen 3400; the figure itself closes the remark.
550
